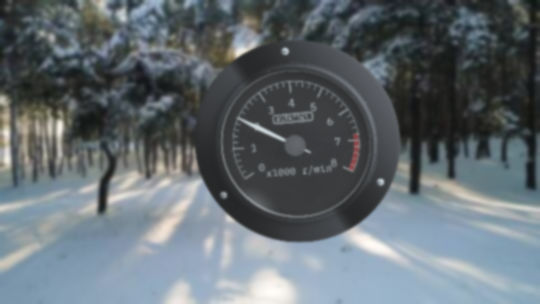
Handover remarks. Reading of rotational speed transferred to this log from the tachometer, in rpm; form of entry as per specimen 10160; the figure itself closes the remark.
2000
